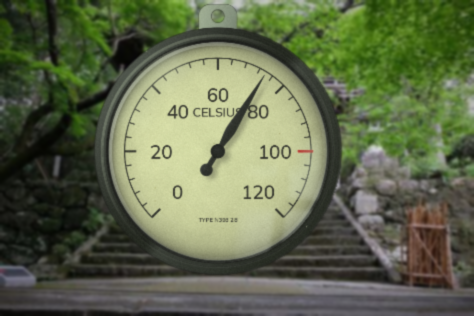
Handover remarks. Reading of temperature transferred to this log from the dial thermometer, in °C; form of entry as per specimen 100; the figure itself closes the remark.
74
